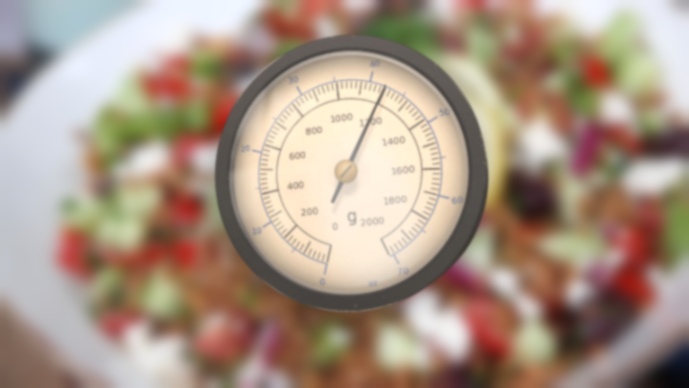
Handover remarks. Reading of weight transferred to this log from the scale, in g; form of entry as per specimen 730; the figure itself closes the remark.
1200
